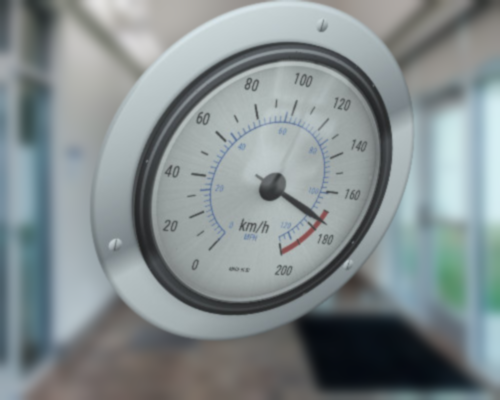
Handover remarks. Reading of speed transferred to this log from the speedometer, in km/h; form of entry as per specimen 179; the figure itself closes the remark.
175
